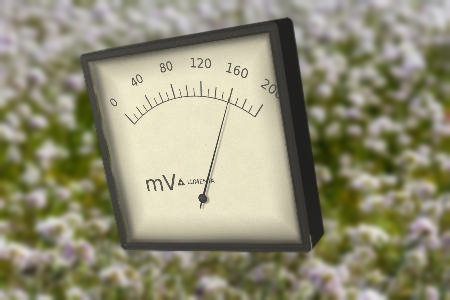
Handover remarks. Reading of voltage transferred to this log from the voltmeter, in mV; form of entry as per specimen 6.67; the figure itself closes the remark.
160
